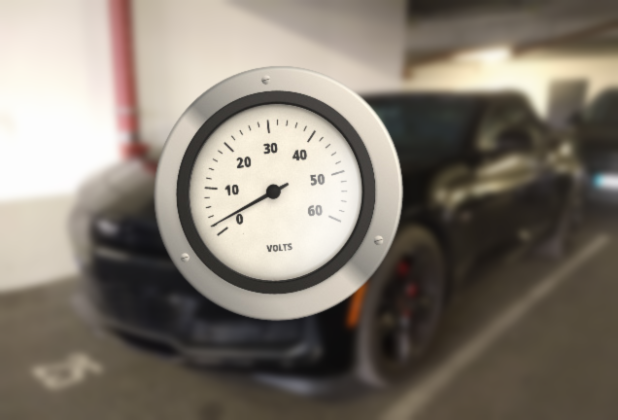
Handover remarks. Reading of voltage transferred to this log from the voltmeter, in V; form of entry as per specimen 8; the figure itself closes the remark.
2
